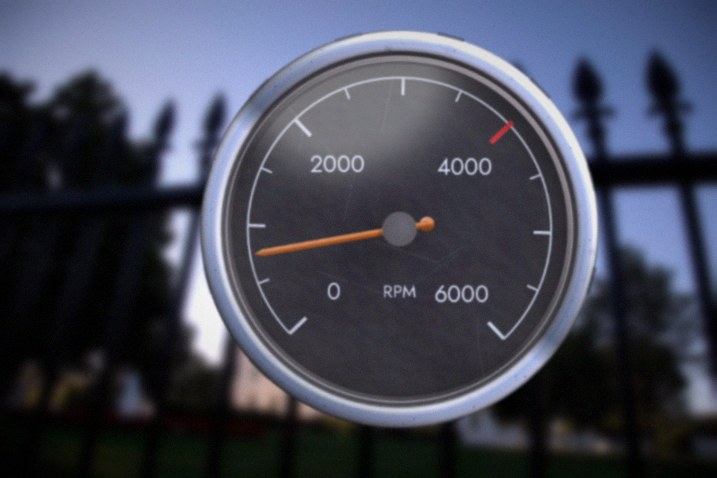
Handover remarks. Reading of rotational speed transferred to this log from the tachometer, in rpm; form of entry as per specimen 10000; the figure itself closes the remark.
750
